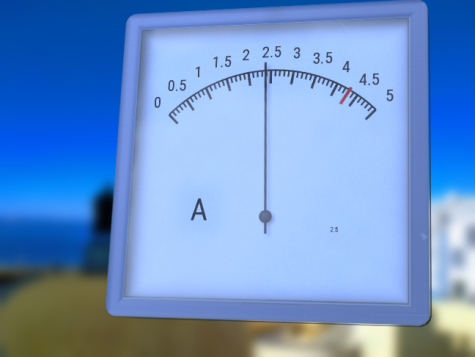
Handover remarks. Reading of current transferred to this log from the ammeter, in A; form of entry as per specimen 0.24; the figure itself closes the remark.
2.4
